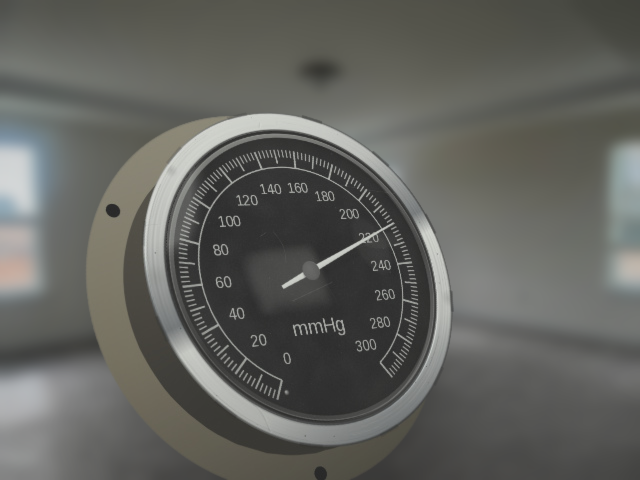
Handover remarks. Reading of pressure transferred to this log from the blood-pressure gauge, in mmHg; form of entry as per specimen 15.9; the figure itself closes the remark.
220
